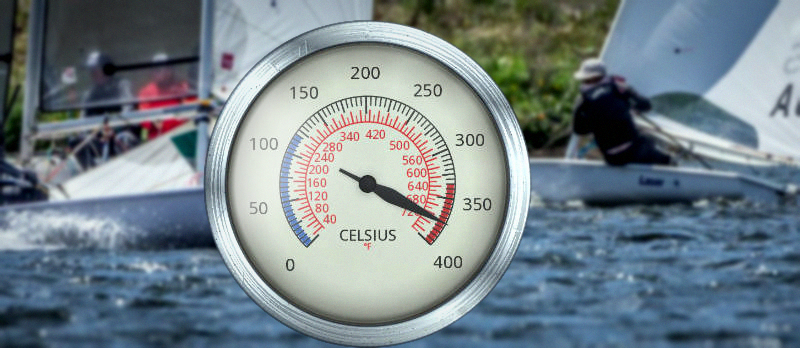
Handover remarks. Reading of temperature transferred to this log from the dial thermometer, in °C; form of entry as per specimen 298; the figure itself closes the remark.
375
